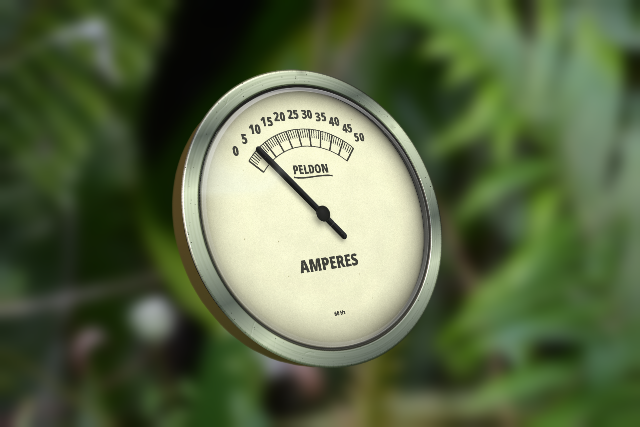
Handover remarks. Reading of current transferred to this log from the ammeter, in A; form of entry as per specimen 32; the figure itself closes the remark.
5
